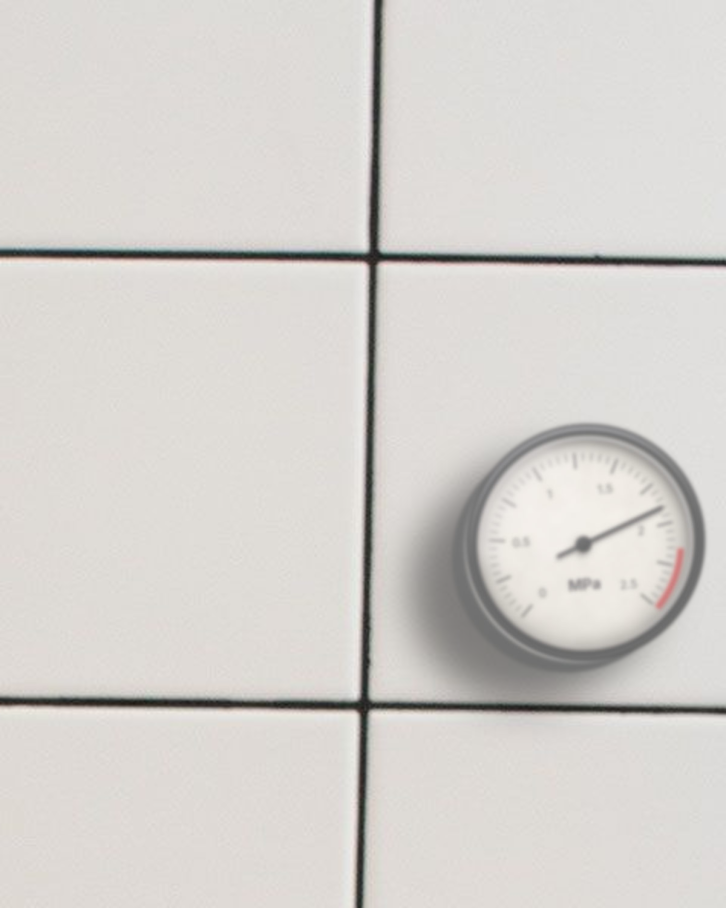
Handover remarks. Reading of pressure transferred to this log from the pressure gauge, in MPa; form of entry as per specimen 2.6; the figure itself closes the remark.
1.9
